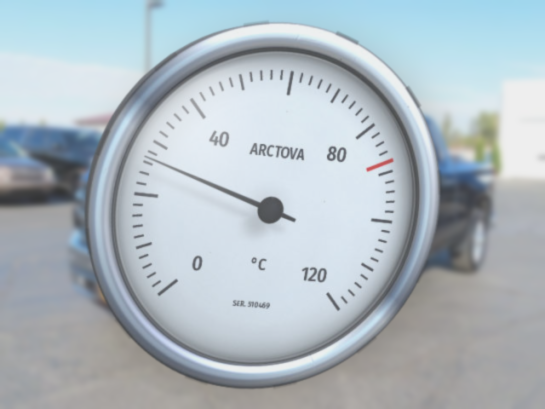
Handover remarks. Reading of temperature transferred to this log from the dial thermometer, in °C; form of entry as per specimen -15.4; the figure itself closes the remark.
27
